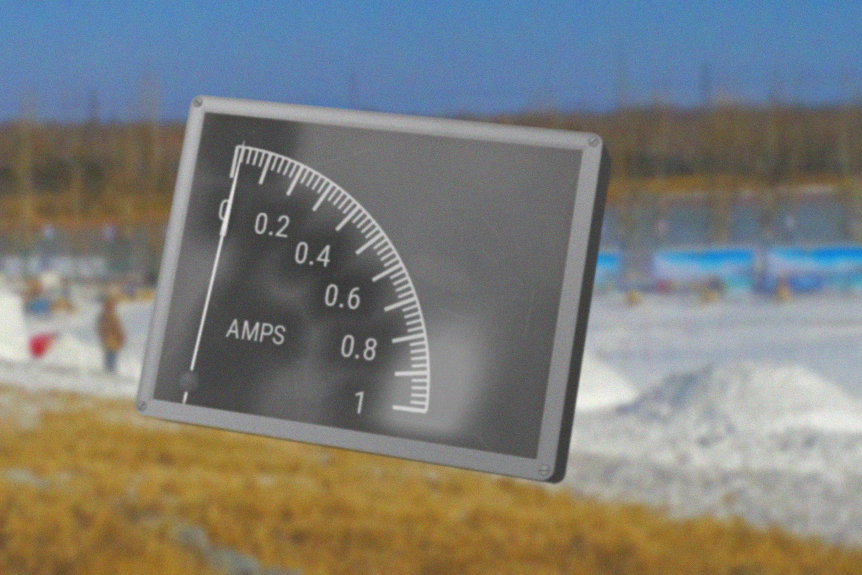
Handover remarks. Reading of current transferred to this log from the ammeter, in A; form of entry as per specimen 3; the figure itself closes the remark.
0.02
